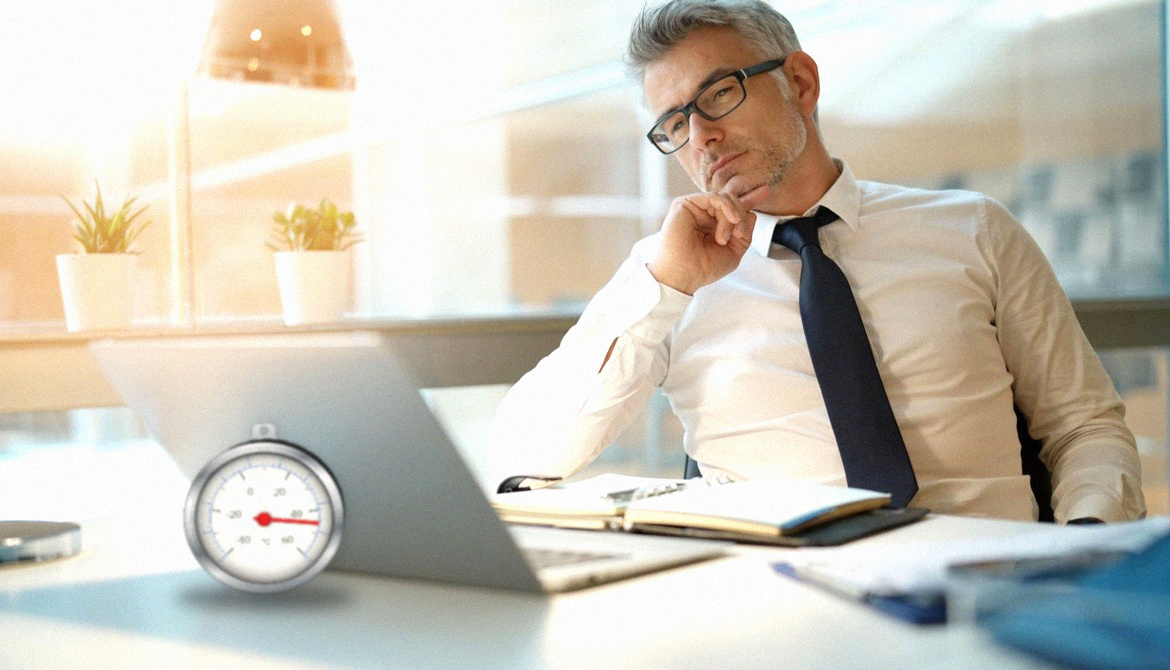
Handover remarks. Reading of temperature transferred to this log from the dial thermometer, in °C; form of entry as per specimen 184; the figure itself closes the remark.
45
